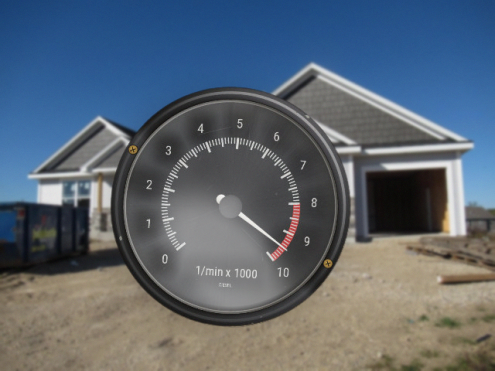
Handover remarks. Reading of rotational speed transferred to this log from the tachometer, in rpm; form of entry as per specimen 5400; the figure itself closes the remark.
9500
